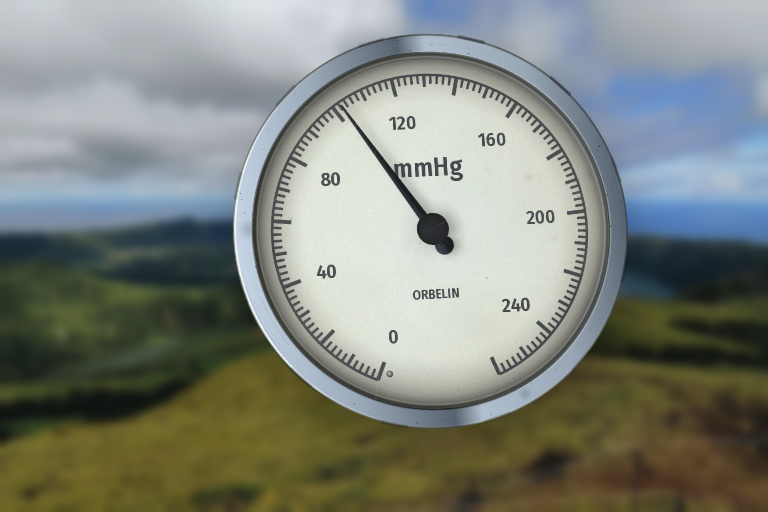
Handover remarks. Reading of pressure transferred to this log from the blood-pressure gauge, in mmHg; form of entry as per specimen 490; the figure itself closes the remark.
102
